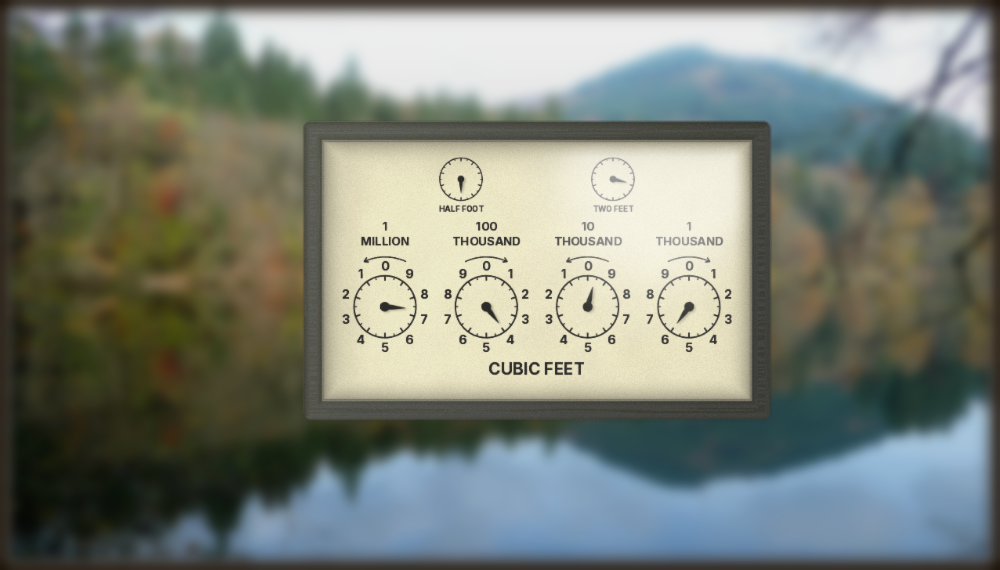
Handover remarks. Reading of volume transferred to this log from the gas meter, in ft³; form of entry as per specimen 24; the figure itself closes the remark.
739600
